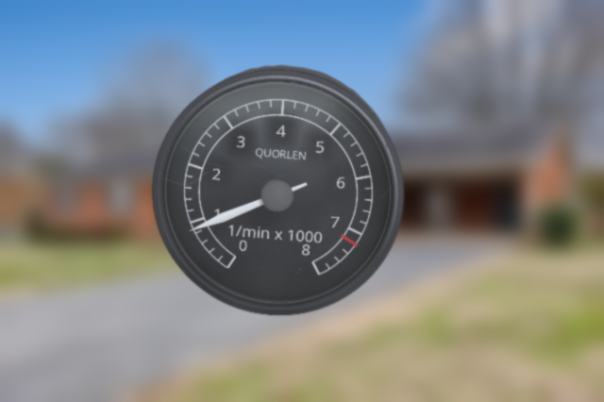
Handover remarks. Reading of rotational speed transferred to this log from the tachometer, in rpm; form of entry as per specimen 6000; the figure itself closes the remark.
900
